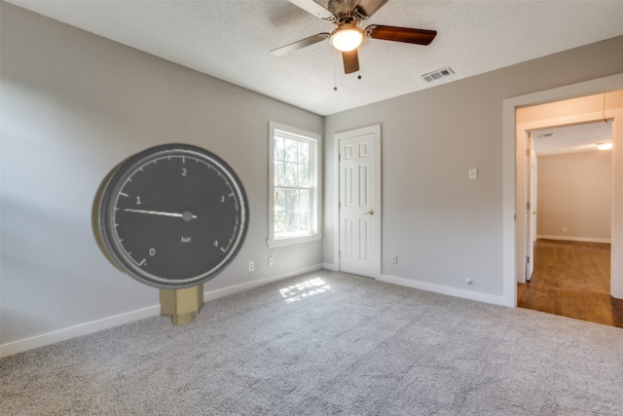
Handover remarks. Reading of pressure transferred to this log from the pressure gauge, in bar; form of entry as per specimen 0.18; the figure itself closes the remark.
0.8
